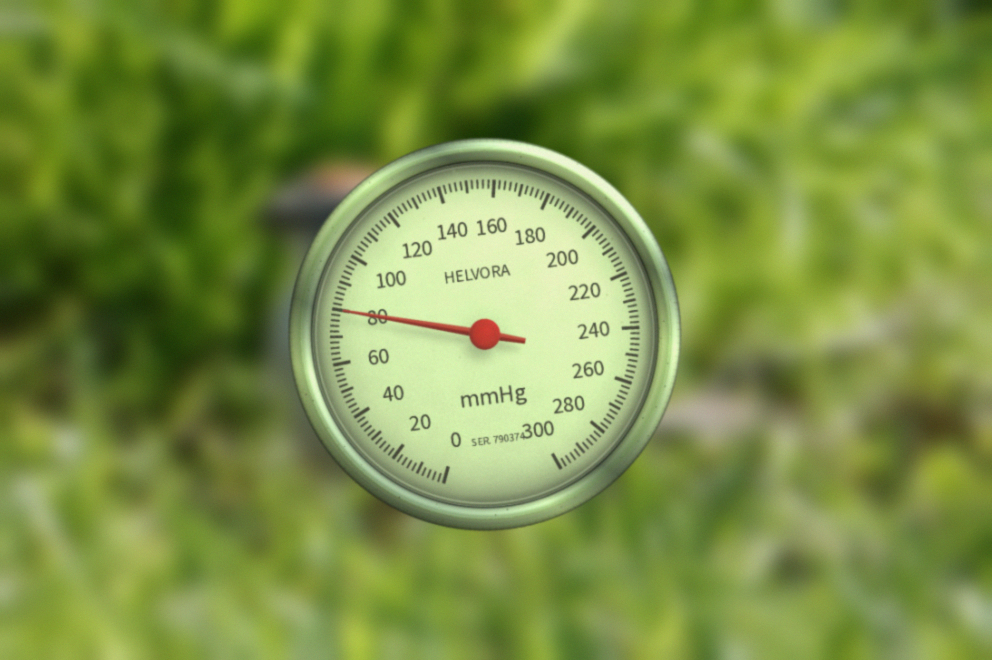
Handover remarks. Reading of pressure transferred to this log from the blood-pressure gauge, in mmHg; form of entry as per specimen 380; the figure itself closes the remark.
80
